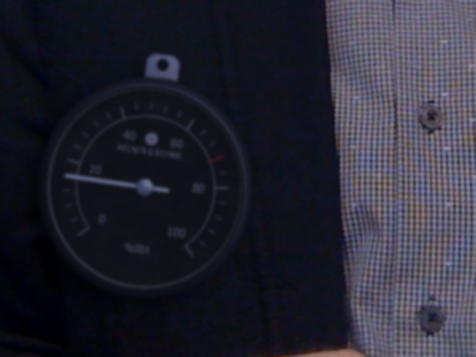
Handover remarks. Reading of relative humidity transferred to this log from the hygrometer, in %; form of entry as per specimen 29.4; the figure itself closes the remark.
16
